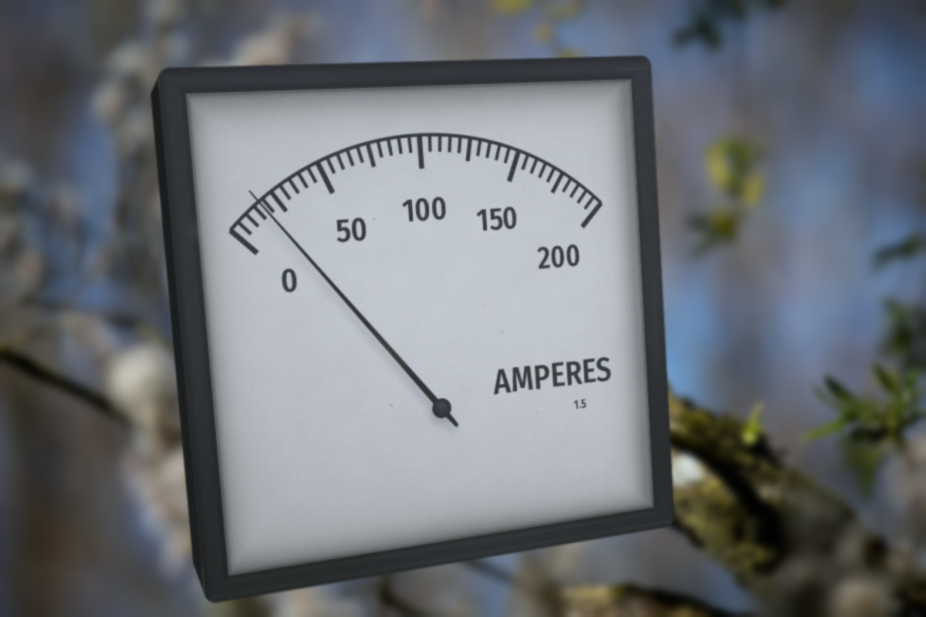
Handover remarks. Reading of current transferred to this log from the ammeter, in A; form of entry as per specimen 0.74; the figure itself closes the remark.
17.5
